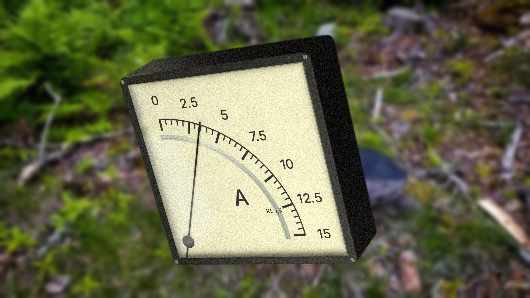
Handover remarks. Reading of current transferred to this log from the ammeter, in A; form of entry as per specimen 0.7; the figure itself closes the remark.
3.5
